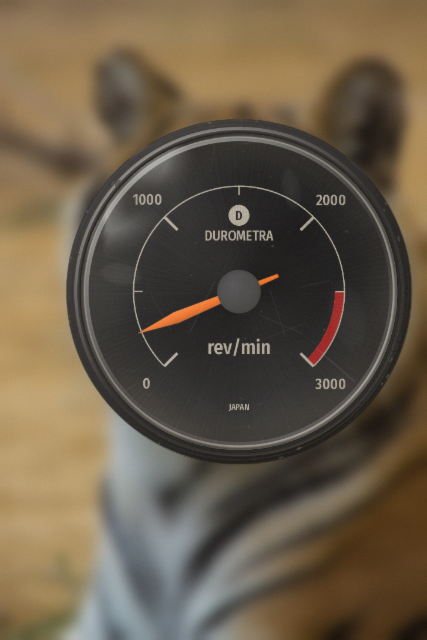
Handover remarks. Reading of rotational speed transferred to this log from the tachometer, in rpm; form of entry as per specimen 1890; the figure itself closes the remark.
250
